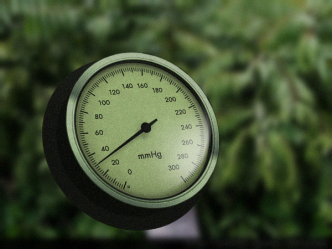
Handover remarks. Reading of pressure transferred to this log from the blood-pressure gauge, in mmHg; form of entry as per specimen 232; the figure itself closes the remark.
30
